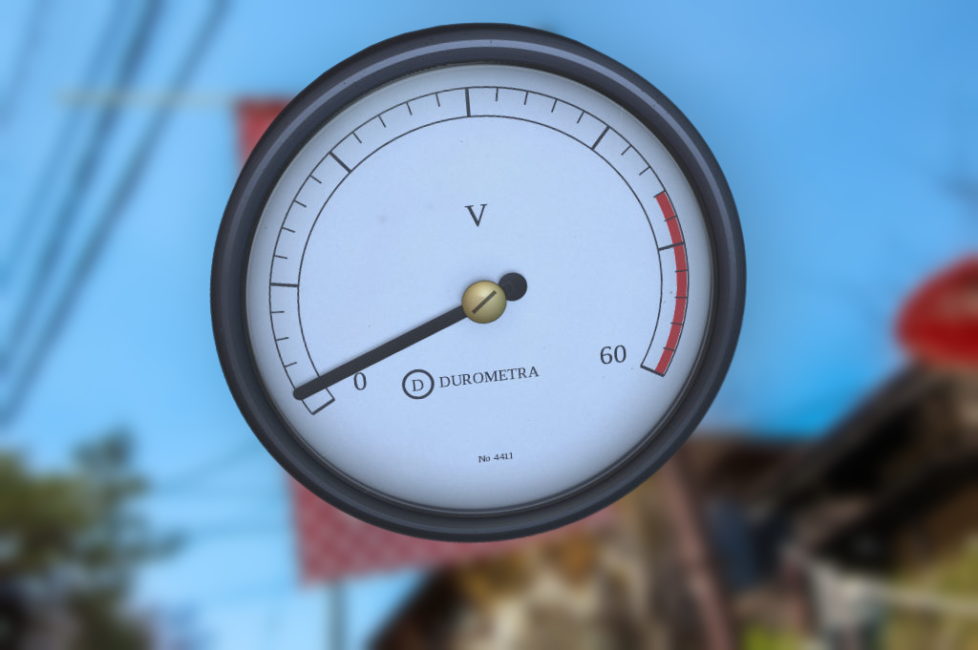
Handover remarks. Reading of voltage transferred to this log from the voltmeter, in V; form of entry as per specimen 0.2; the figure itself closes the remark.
2
